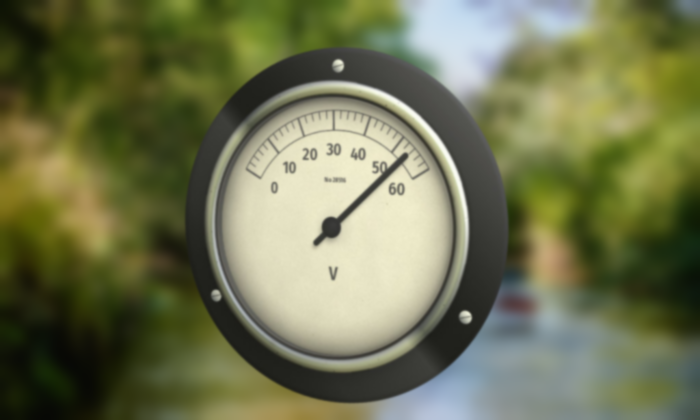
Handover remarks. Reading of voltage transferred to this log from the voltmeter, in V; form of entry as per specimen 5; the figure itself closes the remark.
54
